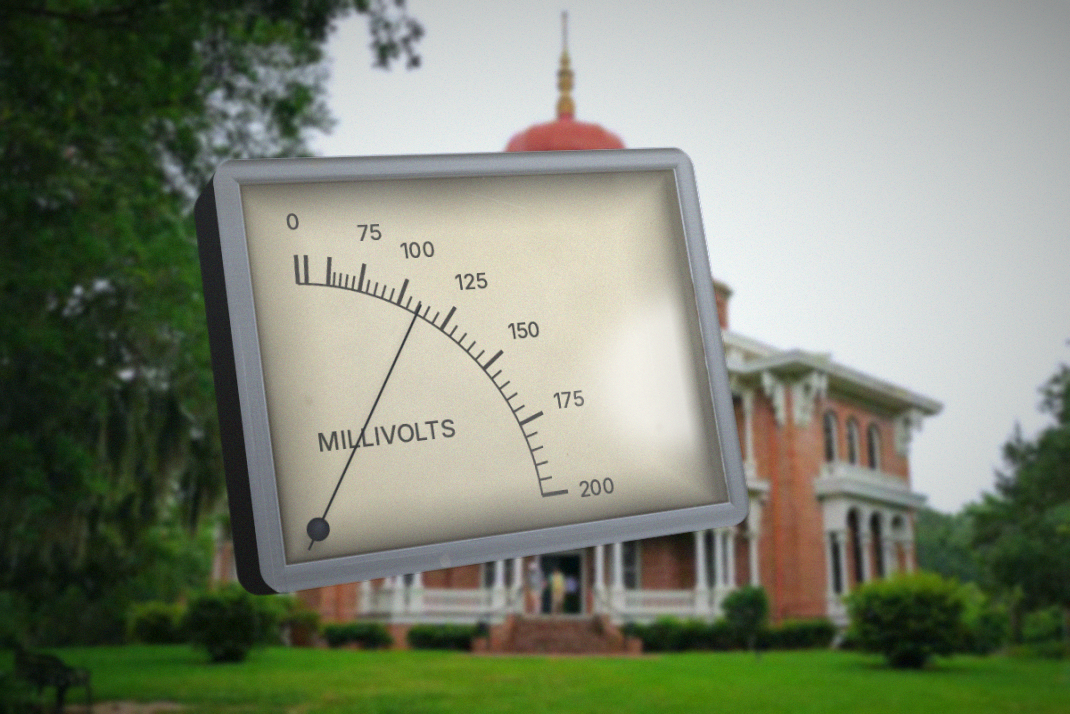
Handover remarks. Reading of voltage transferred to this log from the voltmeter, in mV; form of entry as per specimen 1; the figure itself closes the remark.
110
